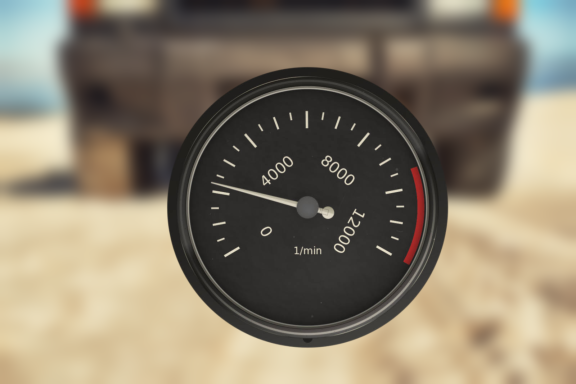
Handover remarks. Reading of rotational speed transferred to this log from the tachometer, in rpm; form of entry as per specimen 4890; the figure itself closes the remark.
2250
